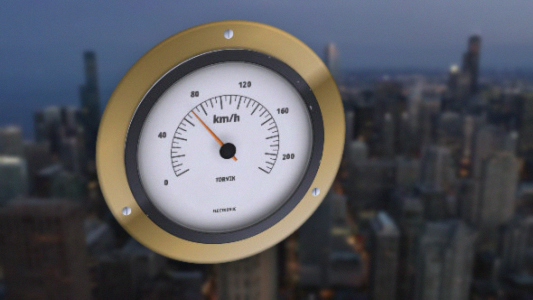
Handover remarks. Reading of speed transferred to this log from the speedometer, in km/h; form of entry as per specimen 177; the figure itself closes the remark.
70
